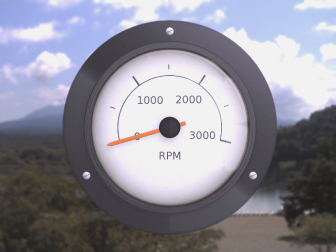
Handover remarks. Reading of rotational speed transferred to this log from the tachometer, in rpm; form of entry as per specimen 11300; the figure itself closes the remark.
0
